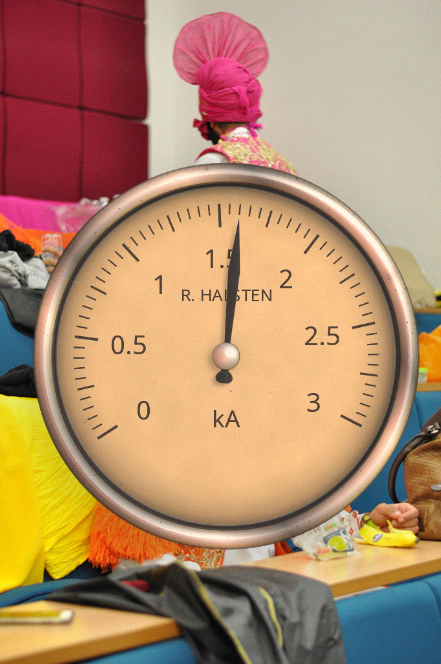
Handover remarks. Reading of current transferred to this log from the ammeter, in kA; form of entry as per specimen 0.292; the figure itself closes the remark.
1.6
